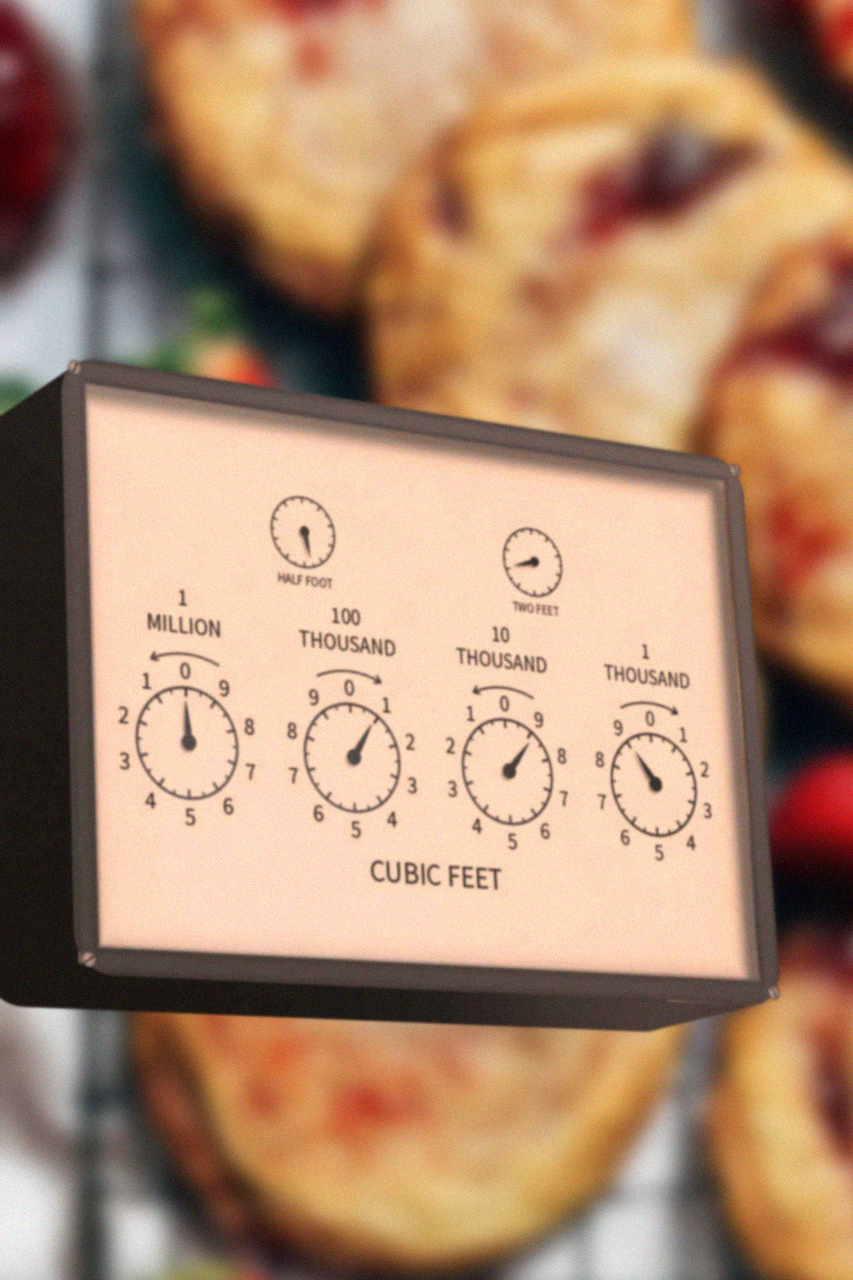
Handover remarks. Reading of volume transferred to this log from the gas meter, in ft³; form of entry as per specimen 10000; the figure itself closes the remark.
8900
